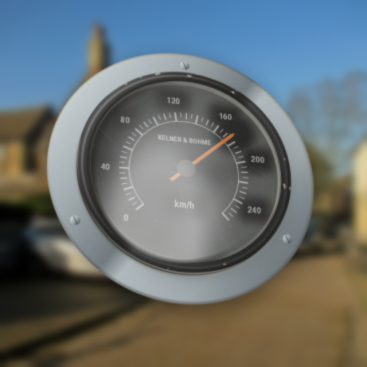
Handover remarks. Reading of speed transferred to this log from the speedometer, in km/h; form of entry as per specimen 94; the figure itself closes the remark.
175
